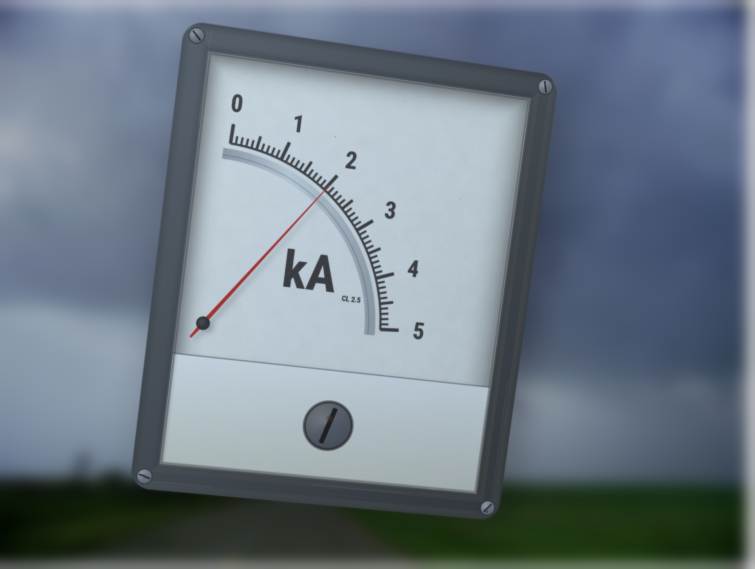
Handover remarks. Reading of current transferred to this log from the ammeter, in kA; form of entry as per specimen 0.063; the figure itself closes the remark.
2
